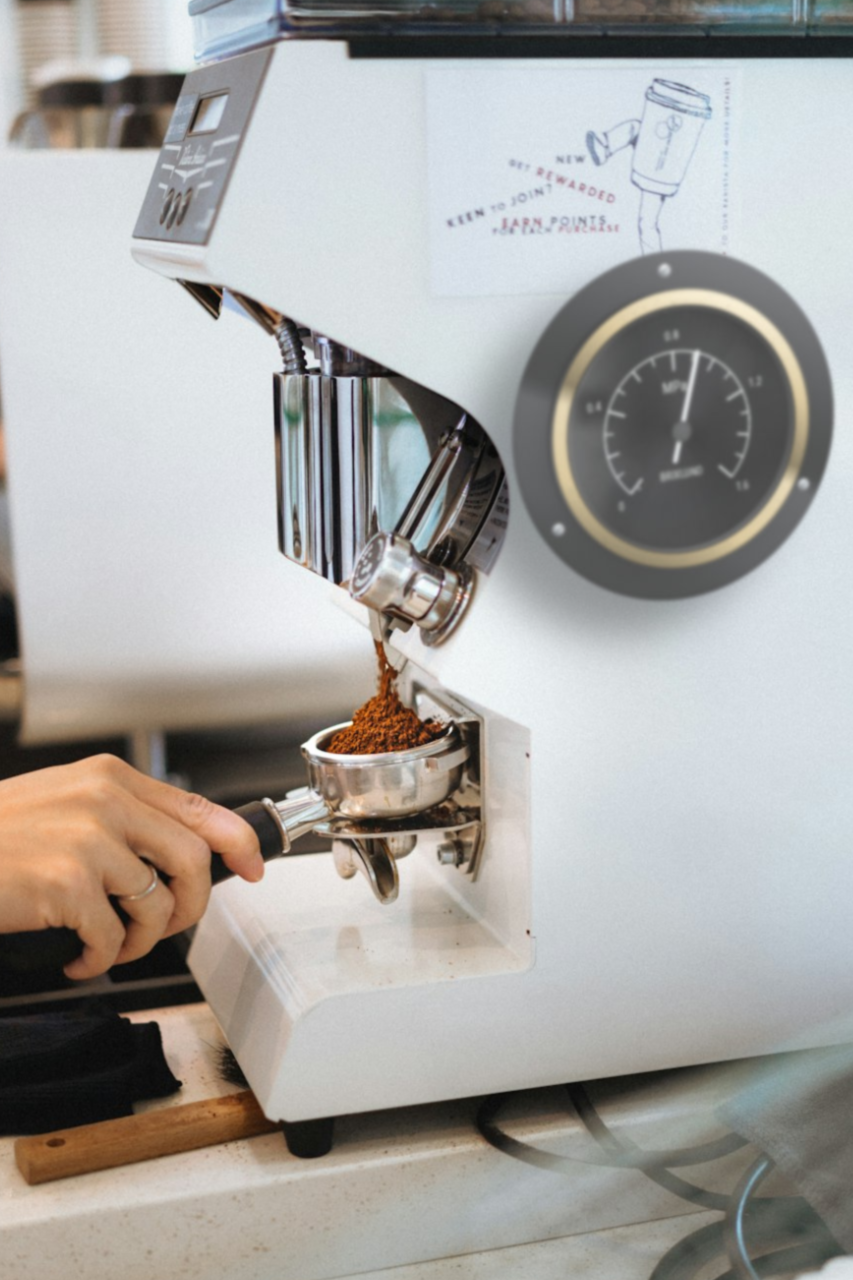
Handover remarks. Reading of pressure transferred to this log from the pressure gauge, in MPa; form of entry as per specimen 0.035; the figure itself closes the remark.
0.9
